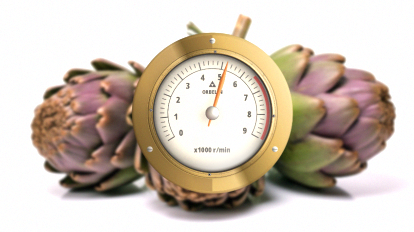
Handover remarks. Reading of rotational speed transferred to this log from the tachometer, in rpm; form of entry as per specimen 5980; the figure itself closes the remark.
5200
